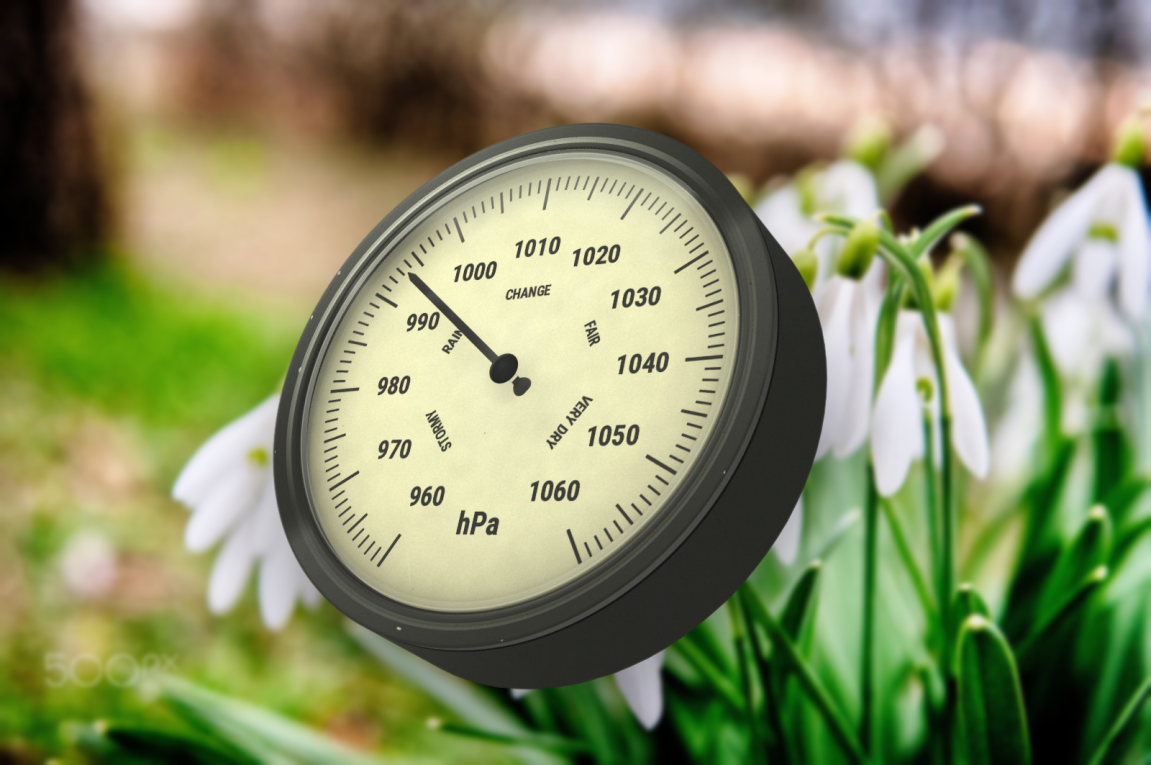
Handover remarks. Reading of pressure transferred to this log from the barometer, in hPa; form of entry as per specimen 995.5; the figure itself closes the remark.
993.5
